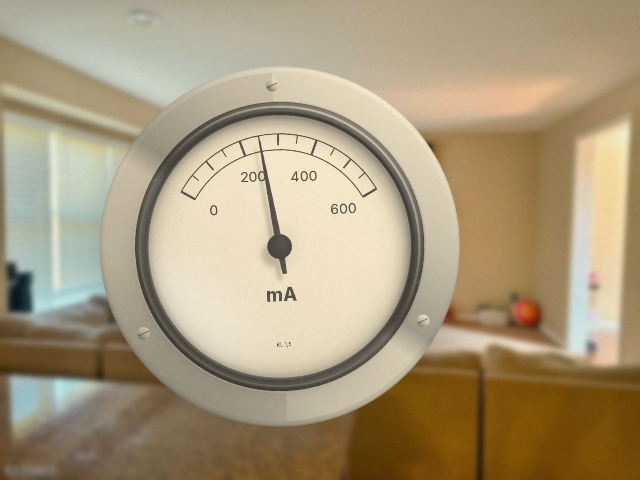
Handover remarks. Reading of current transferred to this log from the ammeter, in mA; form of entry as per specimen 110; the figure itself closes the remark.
250
